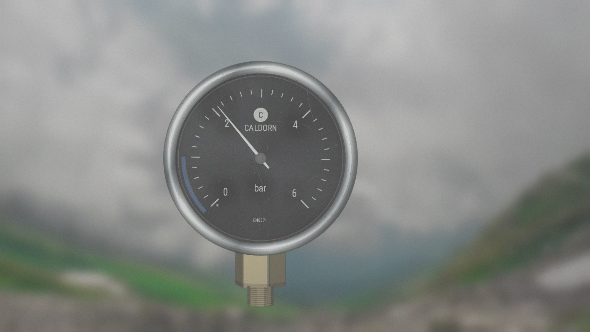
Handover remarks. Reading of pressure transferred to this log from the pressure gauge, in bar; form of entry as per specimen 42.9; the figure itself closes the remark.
2.1
